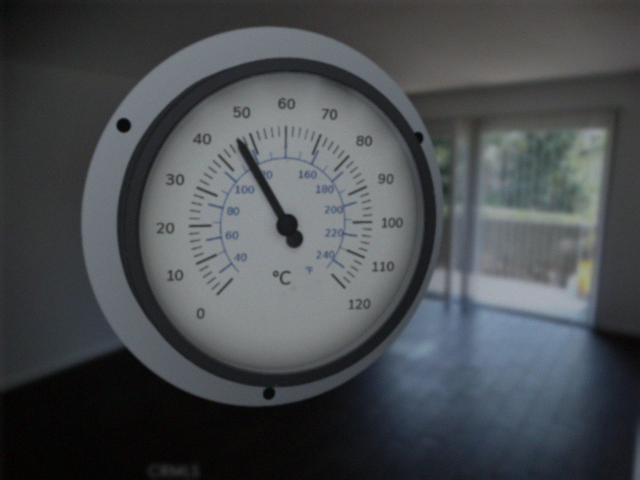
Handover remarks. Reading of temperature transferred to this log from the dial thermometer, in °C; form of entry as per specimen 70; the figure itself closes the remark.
46
